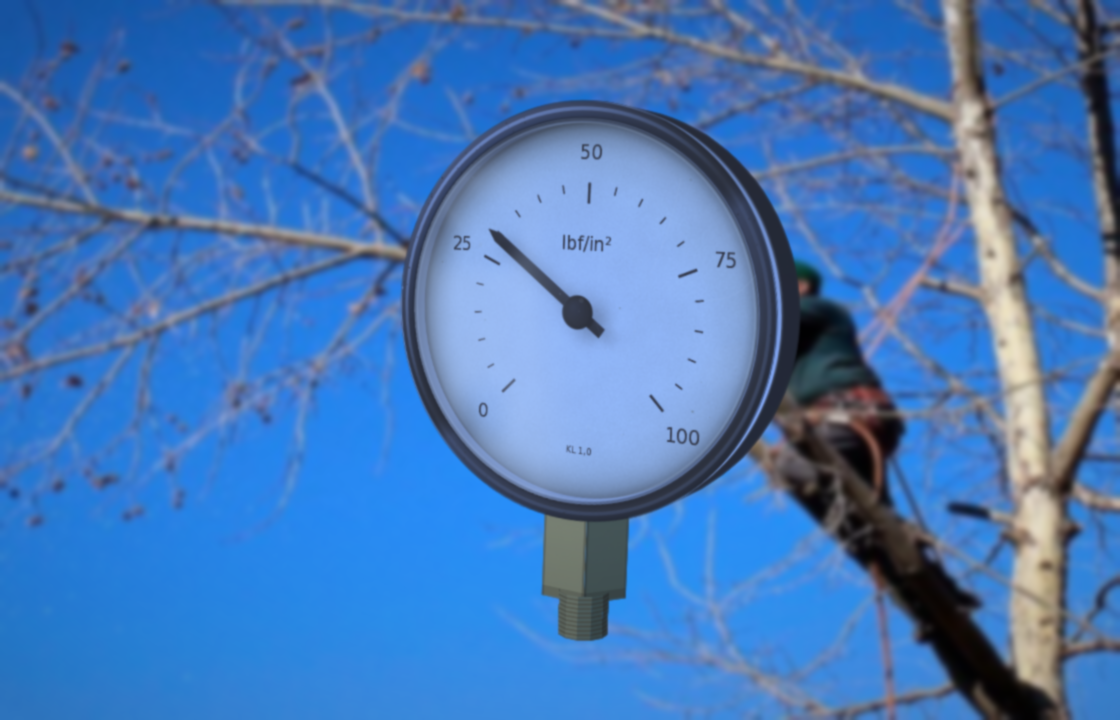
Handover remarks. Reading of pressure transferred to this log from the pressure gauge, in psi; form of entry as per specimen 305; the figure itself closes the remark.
30
